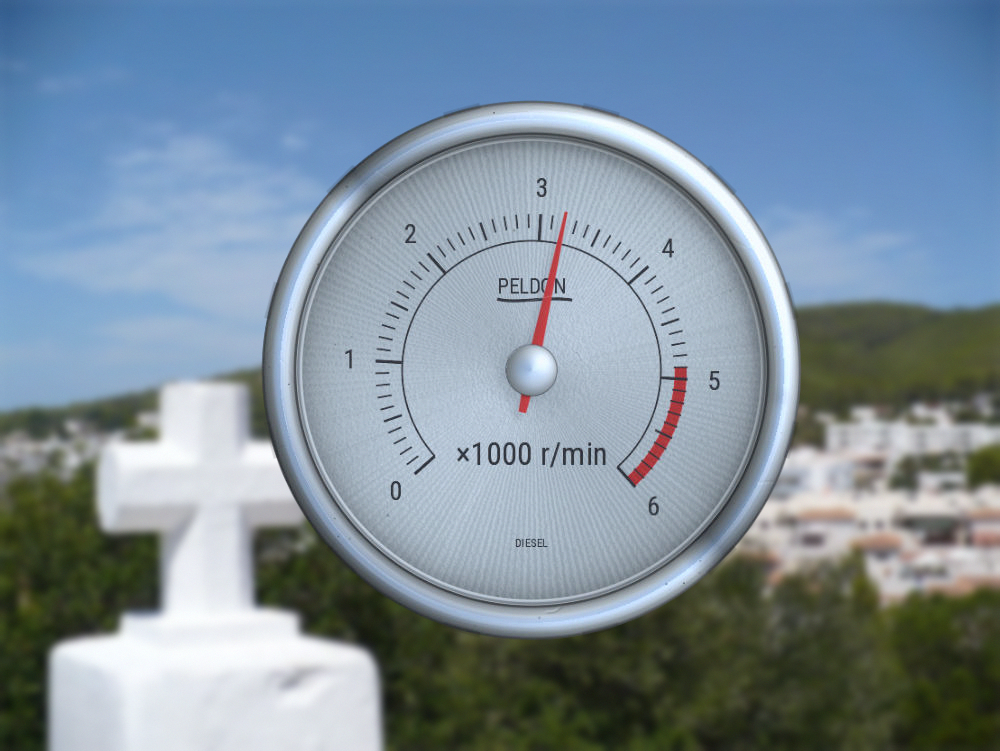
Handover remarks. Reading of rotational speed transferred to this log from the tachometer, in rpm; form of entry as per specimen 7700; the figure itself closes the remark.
3200
